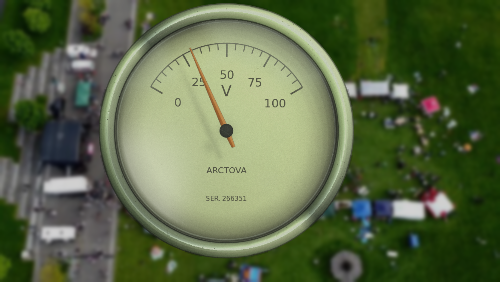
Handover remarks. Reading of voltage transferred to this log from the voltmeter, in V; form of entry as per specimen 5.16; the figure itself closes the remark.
30
